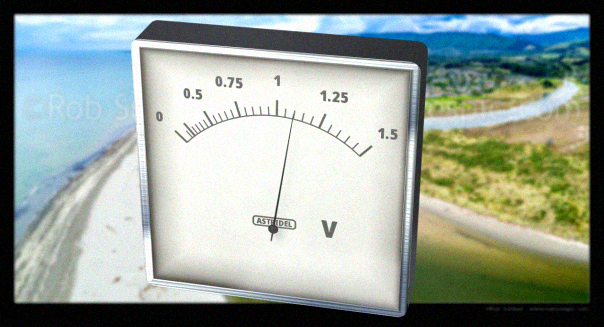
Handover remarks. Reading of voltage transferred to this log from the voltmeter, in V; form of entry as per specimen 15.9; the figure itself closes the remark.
1.1
